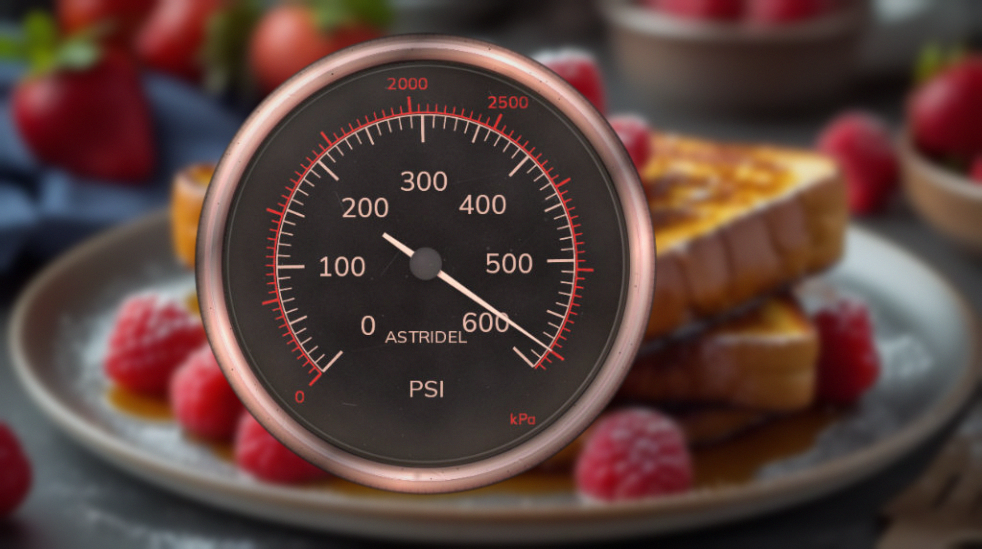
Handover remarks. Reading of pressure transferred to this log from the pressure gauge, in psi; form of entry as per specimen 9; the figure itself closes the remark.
580
